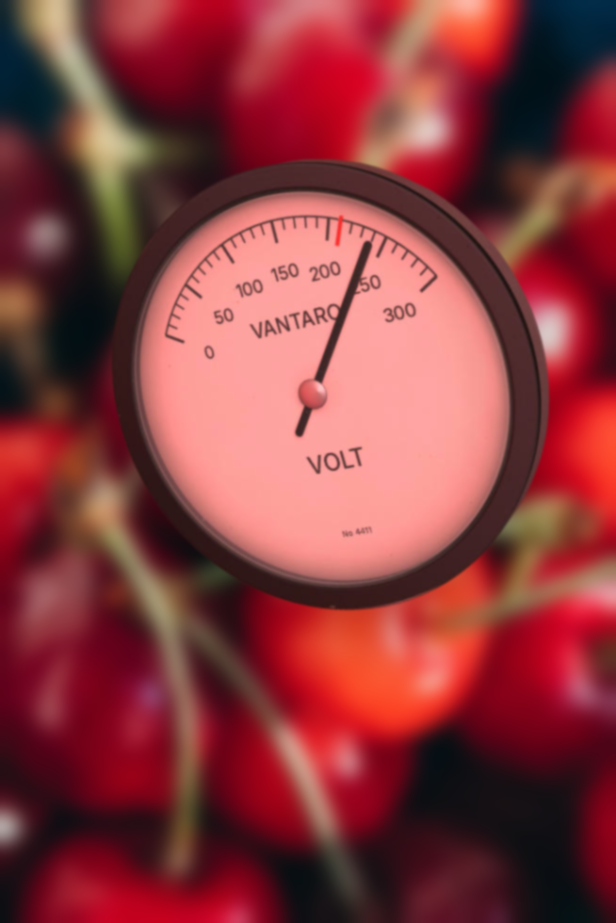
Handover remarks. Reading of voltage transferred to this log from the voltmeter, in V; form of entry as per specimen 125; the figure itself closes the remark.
240
